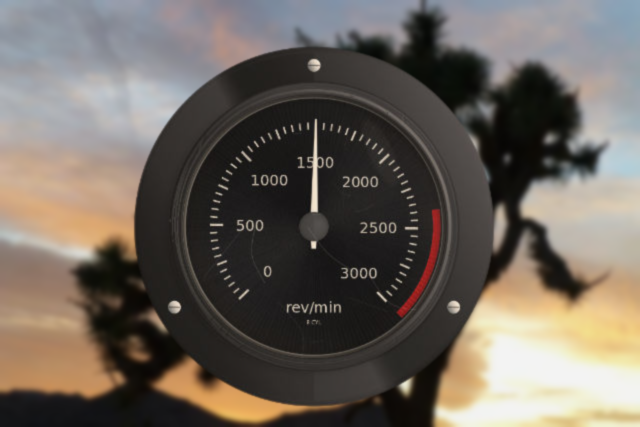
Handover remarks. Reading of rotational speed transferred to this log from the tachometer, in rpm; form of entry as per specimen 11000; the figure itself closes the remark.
1500
